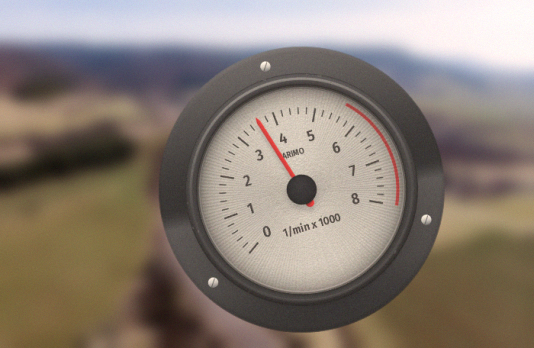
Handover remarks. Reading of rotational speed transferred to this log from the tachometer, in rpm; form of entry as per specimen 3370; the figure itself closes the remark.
3600
